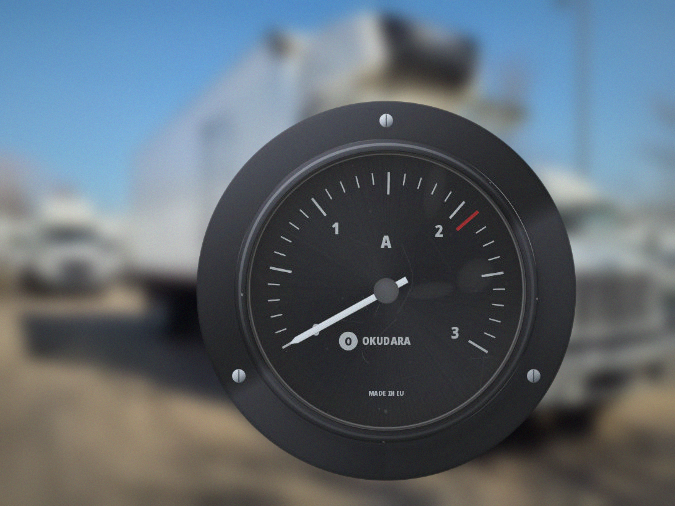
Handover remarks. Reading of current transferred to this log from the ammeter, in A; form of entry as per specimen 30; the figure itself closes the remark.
0
